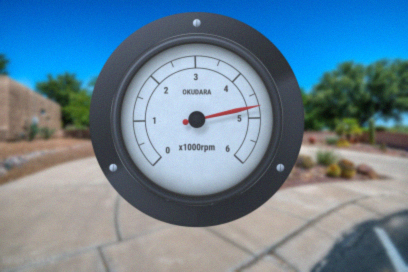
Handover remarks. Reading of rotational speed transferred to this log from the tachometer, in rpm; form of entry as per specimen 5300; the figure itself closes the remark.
4750
